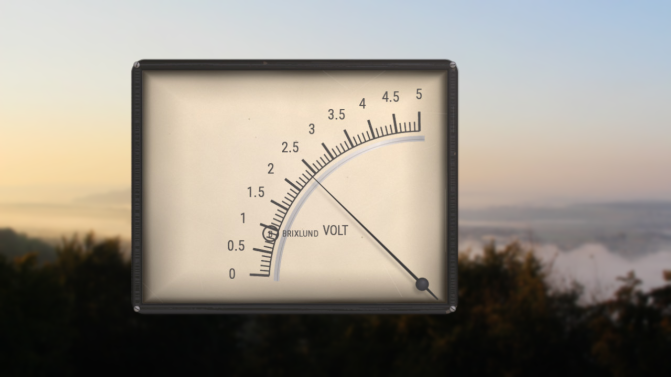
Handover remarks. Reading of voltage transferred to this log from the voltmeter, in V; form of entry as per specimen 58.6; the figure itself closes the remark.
2.4
